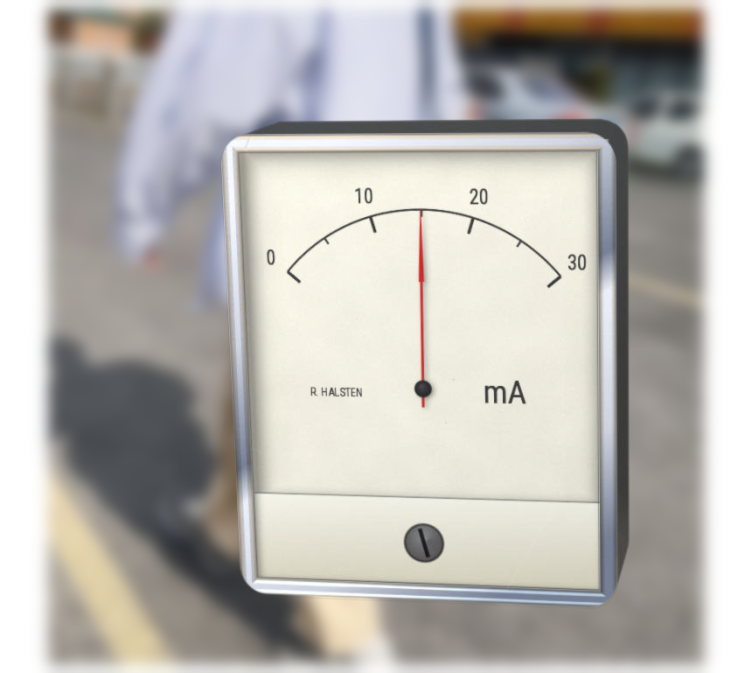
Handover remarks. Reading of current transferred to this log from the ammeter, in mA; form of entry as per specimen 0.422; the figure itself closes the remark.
15
